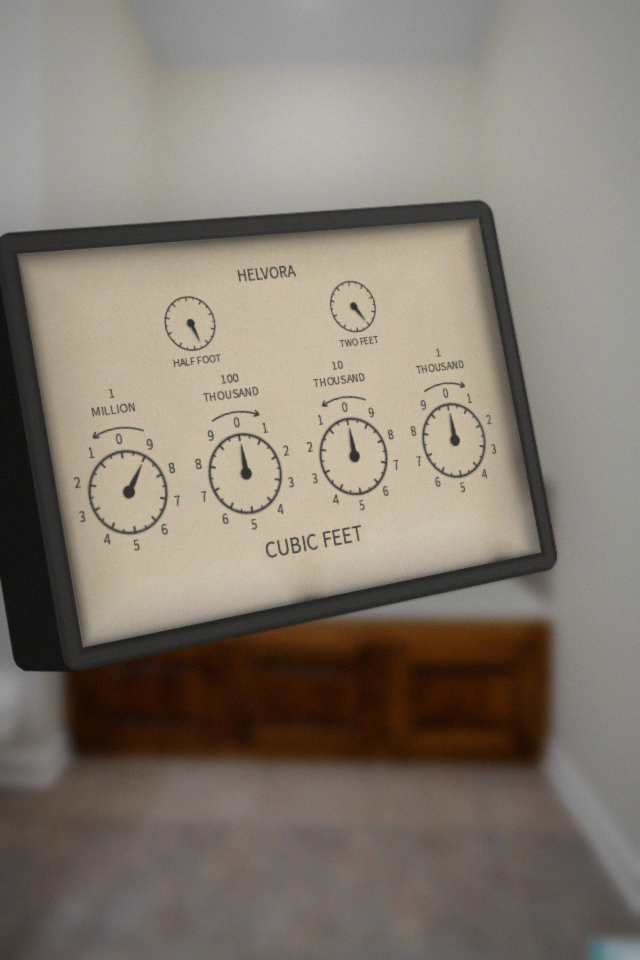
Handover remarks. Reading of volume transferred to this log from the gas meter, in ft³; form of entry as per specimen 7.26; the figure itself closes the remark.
900000
